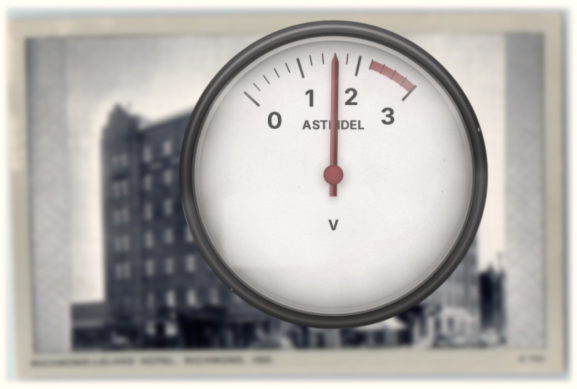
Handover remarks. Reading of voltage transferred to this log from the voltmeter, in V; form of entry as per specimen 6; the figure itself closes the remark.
1.6
